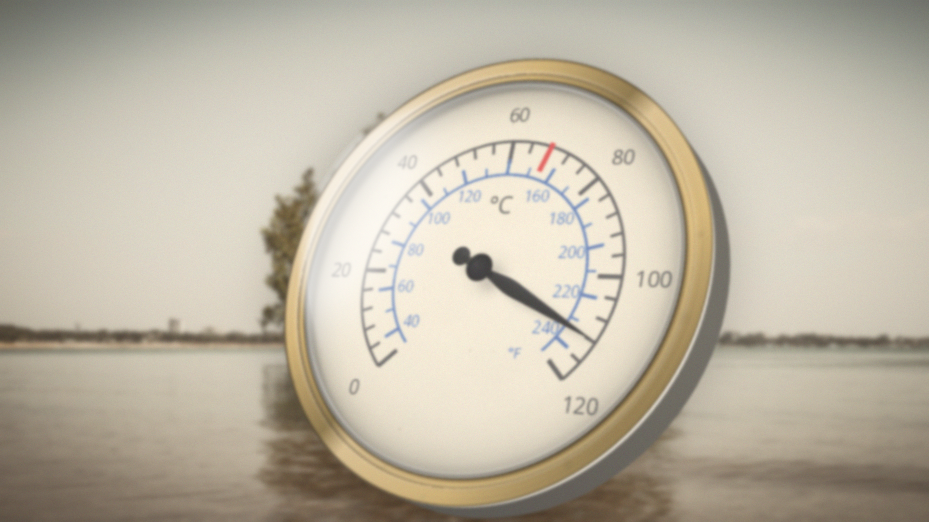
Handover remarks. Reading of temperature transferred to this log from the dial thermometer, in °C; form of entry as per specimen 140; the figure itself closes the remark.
112
